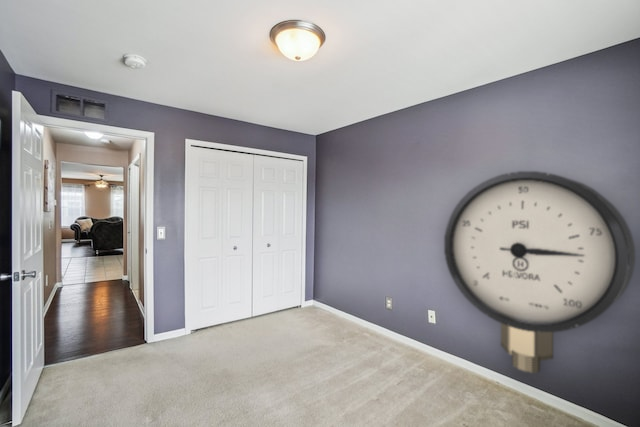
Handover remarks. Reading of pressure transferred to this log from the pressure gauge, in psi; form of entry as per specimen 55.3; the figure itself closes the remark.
82.5
